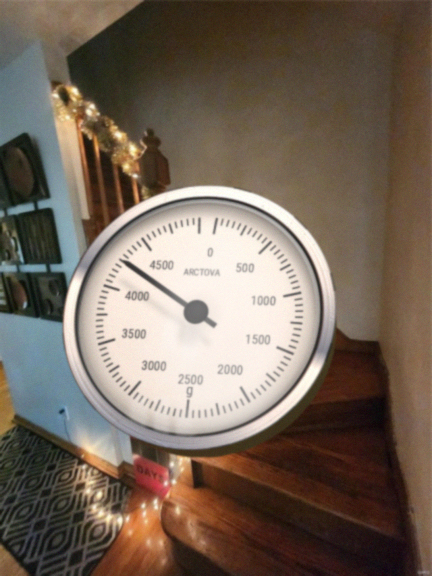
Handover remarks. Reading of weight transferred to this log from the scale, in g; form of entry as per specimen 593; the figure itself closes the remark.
4250
